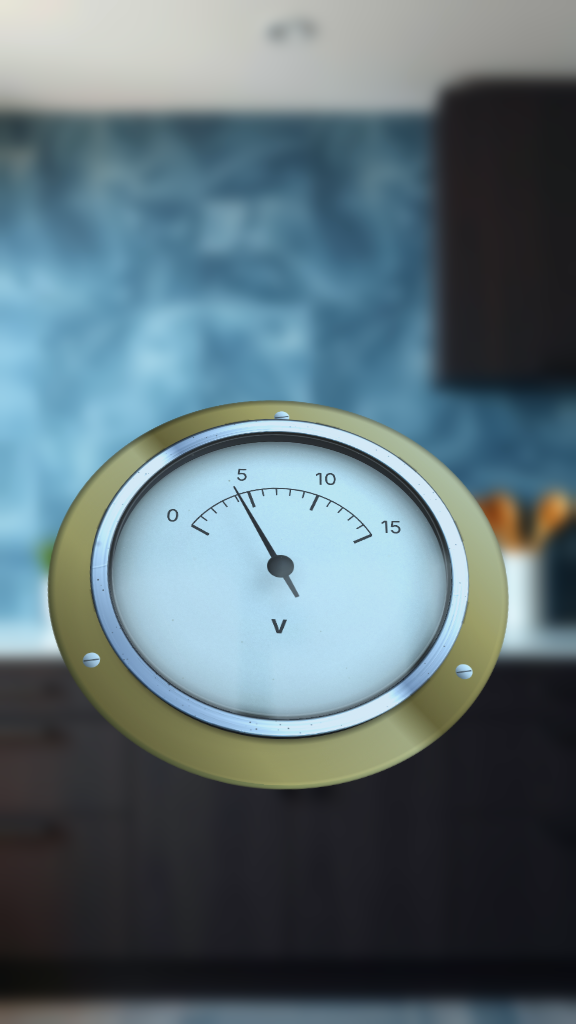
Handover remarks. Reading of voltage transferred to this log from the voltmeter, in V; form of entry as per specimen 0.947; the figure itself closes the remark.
4
